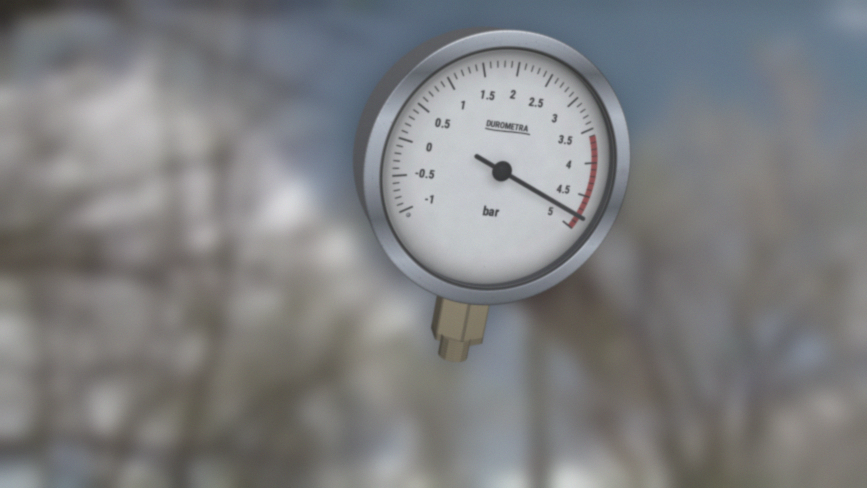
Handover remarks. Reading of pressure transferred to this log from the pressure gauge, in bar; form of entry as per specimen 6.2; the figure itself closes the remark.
4.8
